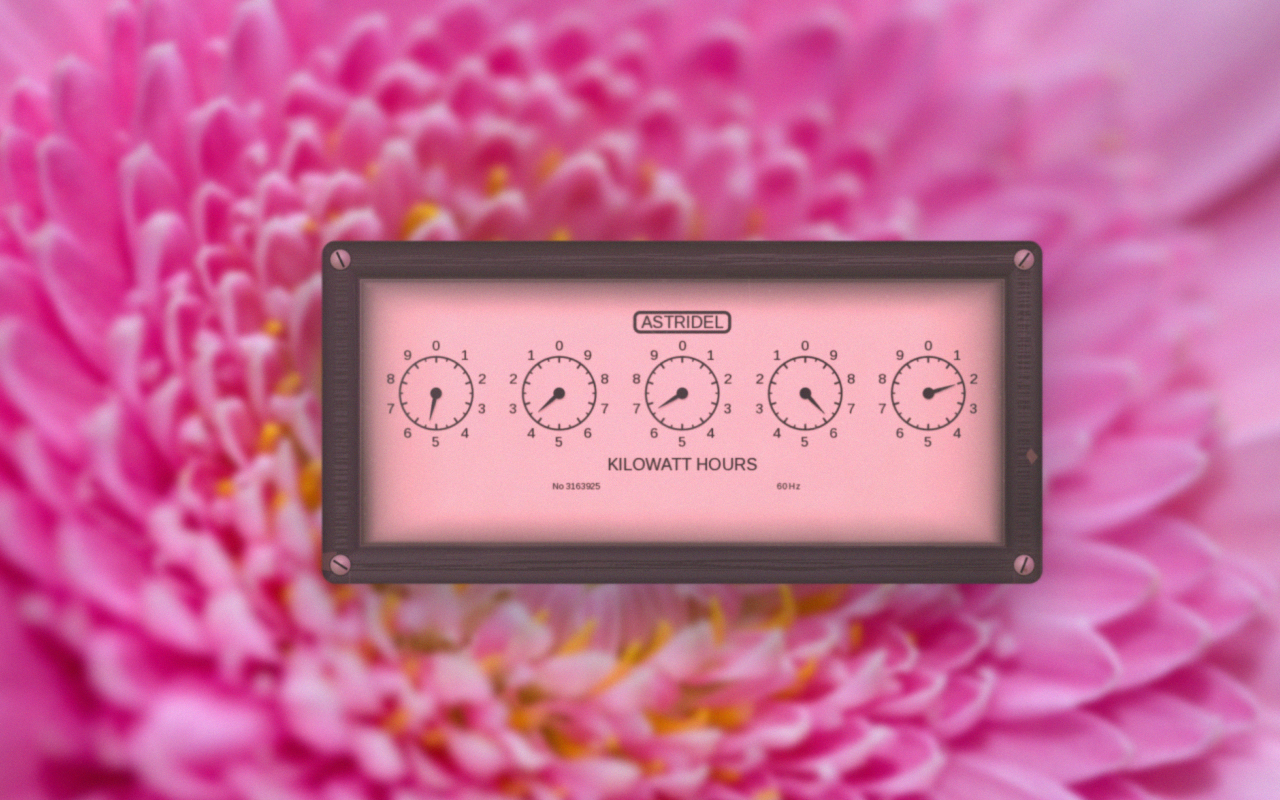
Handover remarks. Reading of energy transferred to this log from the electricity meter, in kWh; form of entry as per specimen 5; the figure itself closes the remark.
53662
